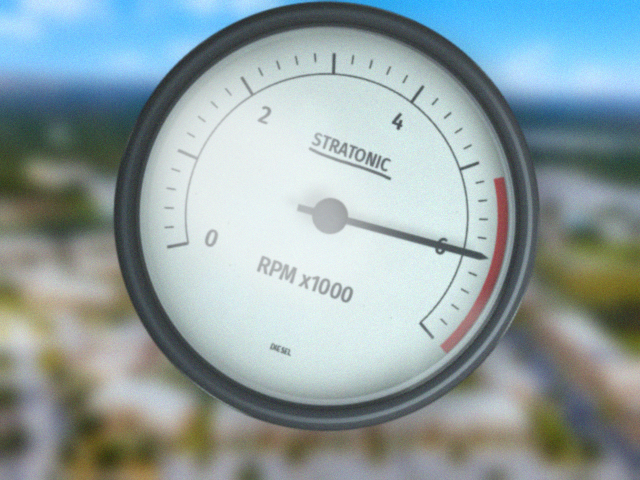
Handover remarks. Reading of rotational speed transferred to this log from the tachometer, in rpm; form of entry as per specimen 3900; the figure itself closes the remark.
6000
